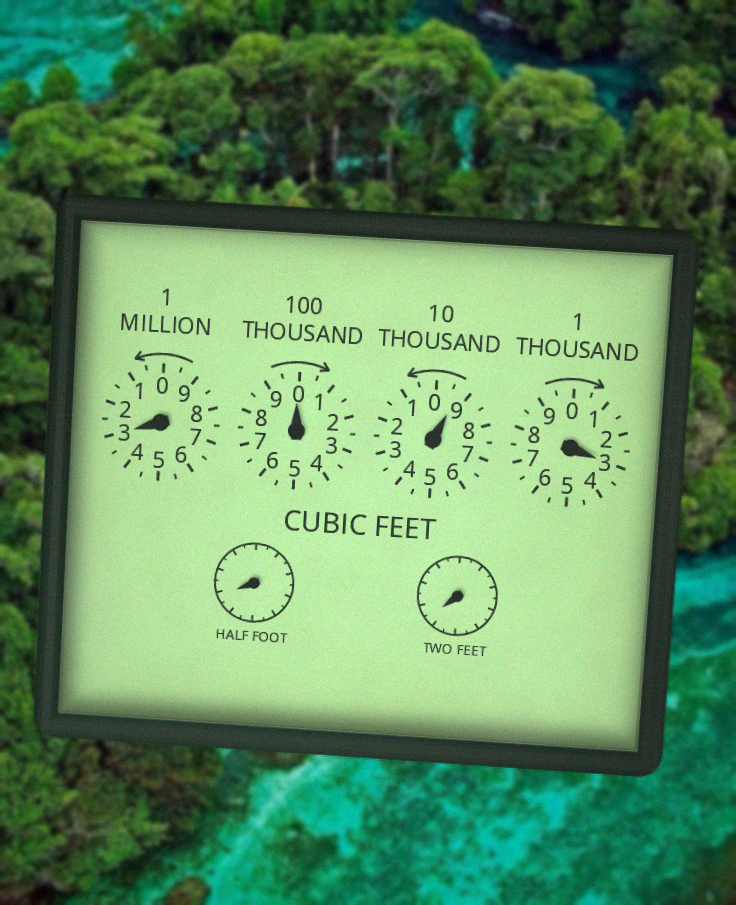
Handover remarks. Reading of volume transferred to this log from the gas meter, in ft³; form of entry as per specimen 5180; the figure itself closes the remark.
299300
